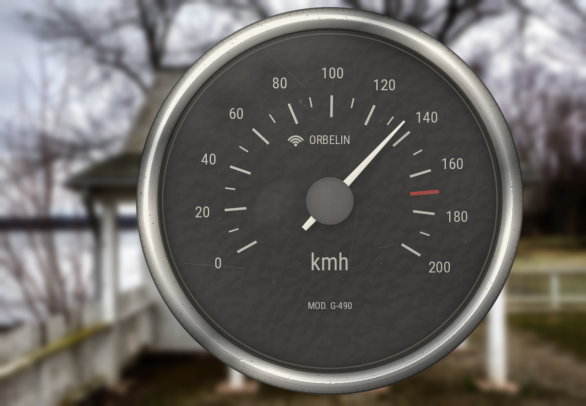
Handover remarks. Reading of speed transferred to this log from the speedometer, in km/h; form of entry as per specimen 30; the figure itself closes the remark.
135
